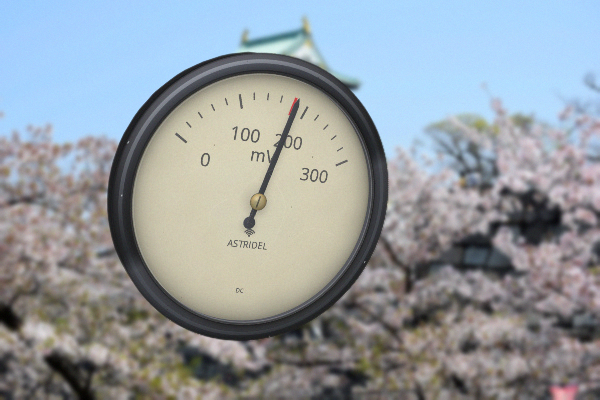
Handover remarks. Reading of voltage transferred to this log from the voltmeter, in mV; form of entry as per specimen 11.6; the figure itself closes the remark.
180
